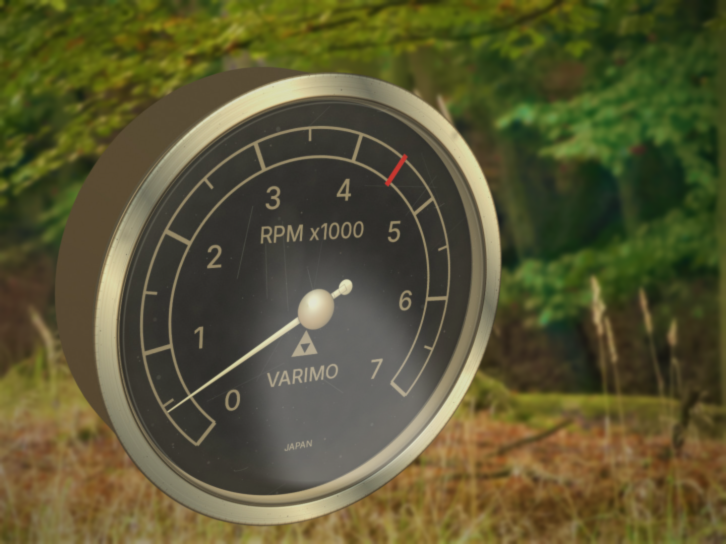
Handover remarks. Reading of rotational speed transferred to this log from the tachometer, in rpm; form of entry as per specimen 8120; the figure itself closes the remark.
500
